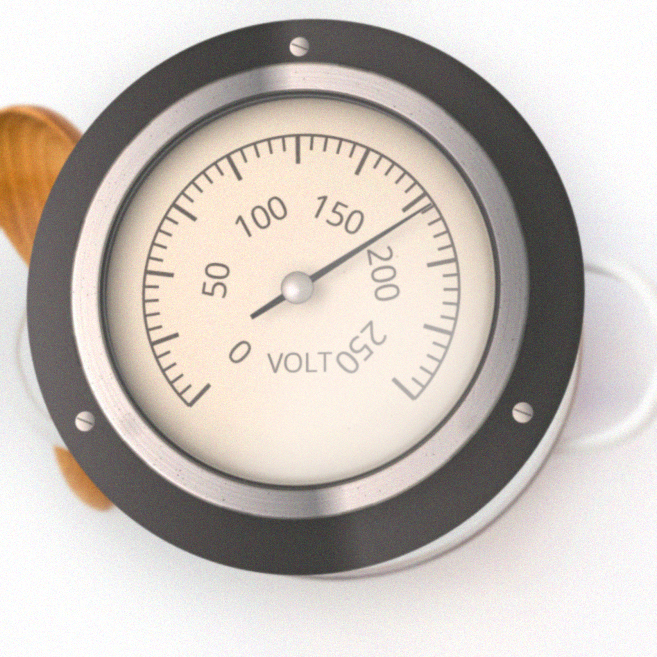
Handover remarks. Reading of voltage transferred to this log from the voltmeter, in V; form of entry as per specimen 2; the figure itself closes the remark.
180
